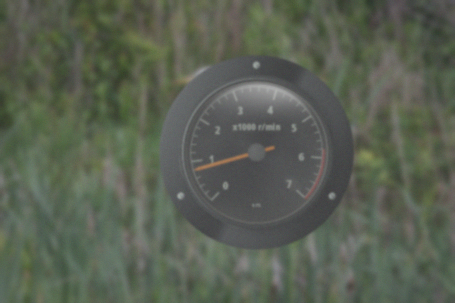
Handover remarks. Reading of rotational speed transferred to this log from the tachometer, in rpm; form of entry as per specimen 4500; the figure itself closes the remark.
800
